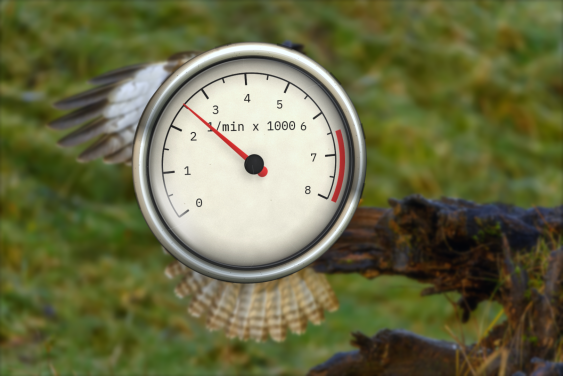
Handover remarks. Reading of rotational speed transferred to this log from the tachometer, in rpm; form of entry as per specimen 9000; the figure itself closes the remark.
2500
